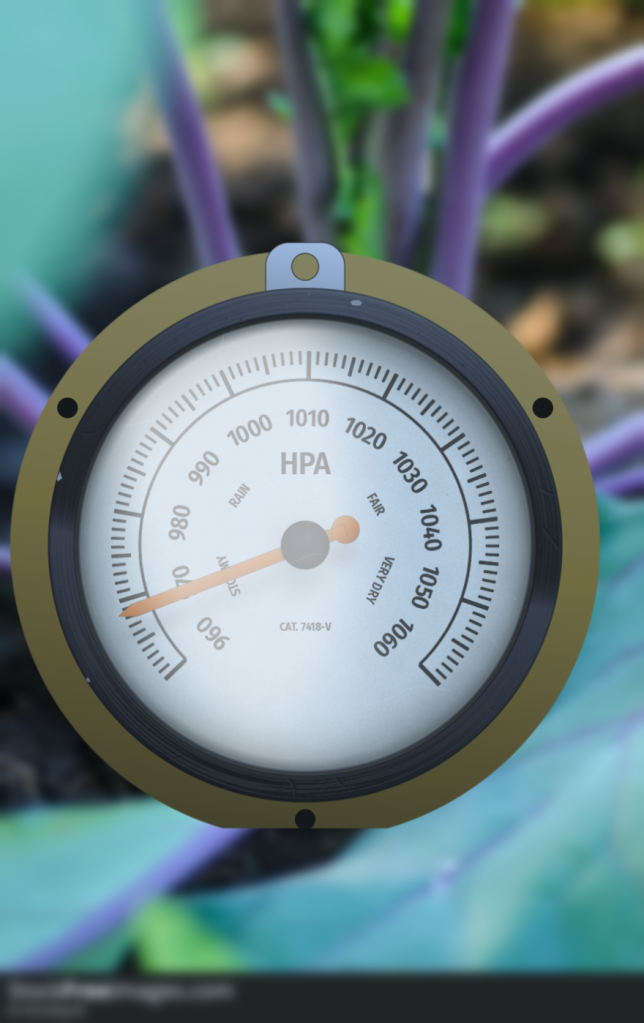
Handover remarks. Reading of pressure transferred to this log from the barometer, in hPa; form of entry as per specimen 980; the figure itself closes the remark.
968.5
